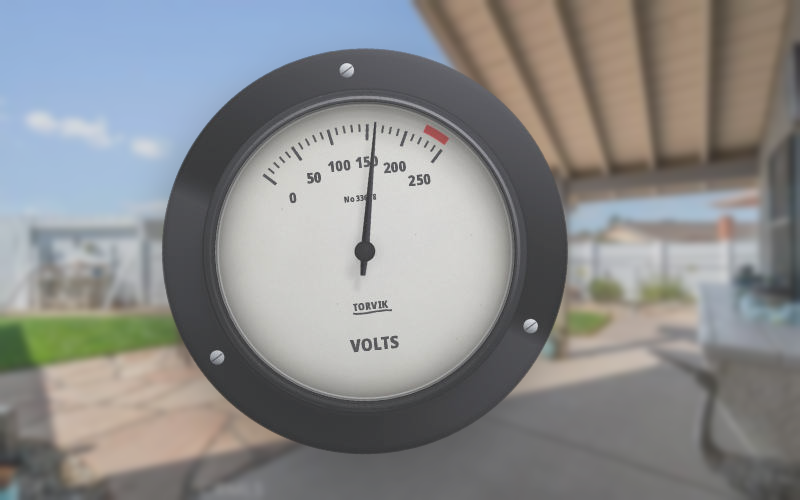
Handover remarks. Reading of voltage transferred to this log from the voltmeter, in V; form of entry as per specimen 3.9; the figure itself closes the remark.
160
